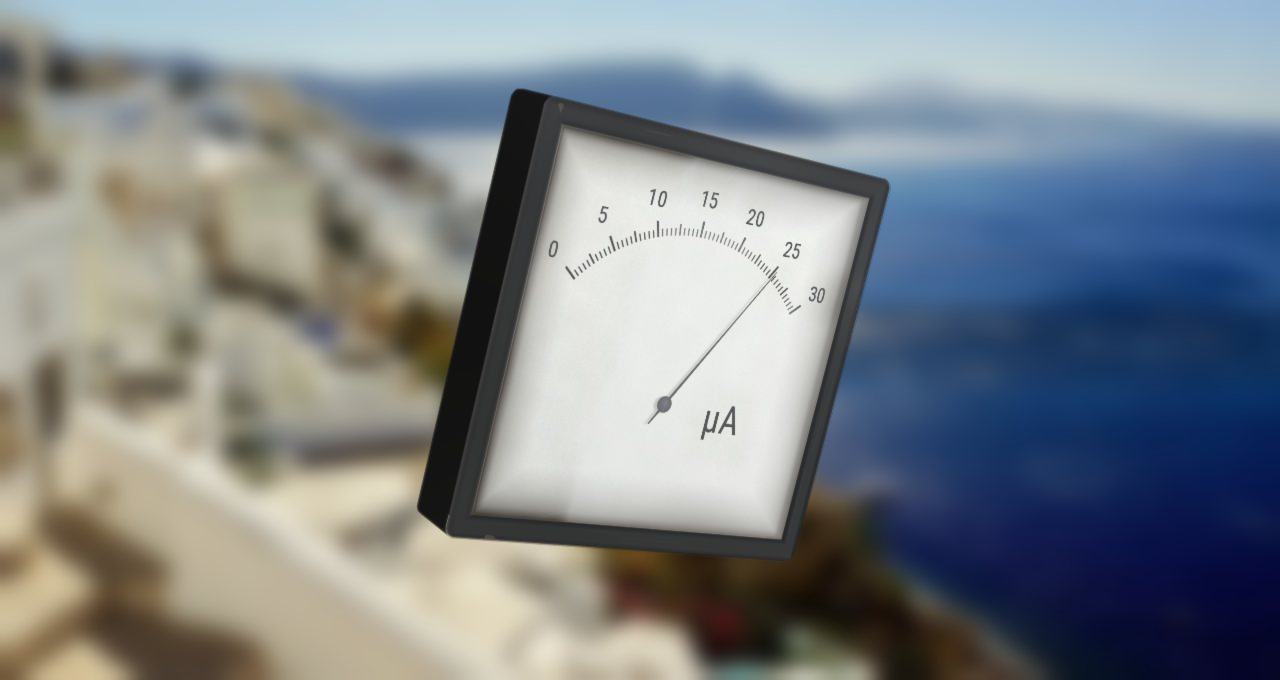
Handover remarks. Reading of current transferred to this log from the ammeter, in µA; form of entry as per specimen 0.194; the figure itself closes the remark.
25
